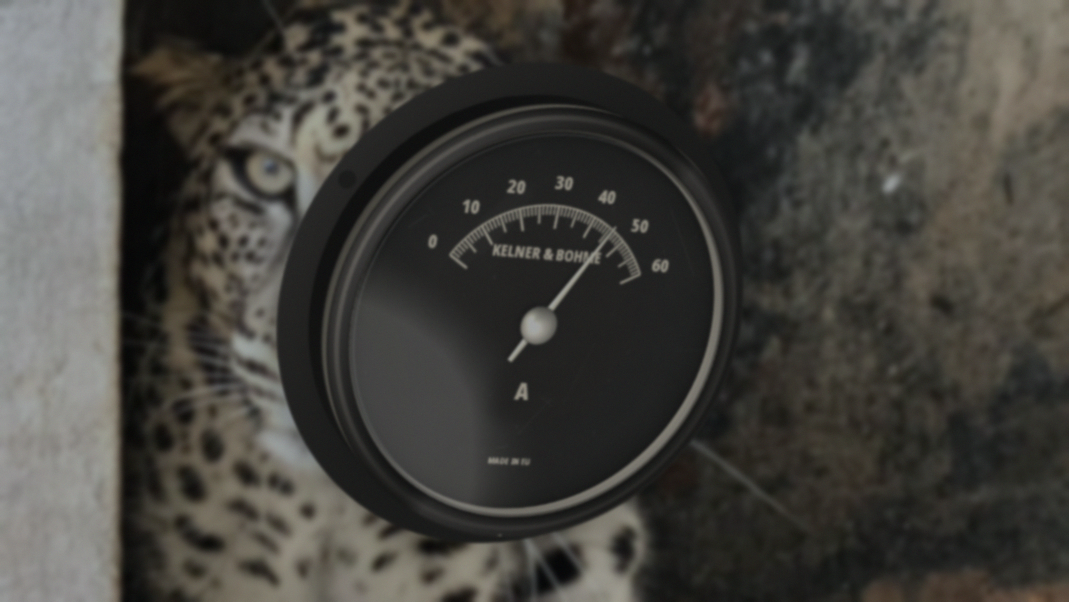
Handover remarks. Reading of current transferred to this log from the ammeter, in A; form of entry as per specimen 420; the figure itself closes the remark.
45
